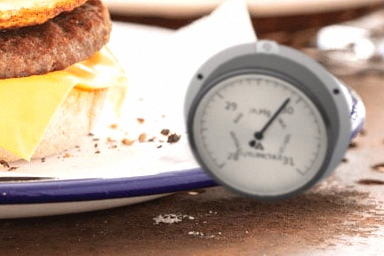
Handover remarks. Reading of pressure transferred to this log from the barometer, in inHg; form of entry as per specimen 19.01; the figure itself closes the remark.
29.9
